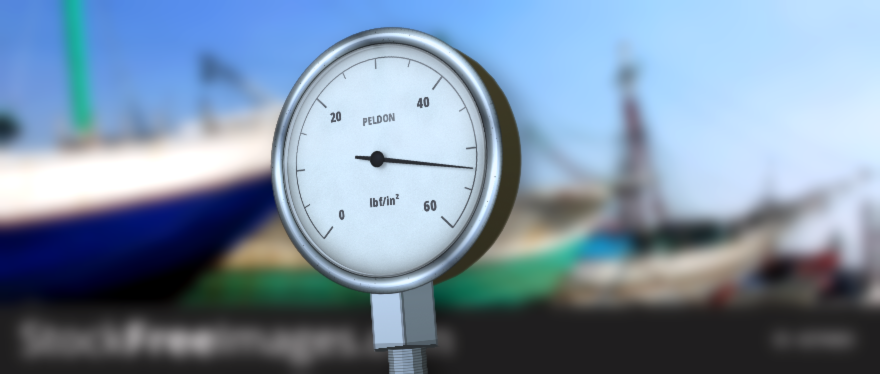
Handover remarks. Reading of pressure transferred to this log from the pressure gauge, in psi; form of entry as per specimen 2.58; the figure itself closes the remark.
52.5
